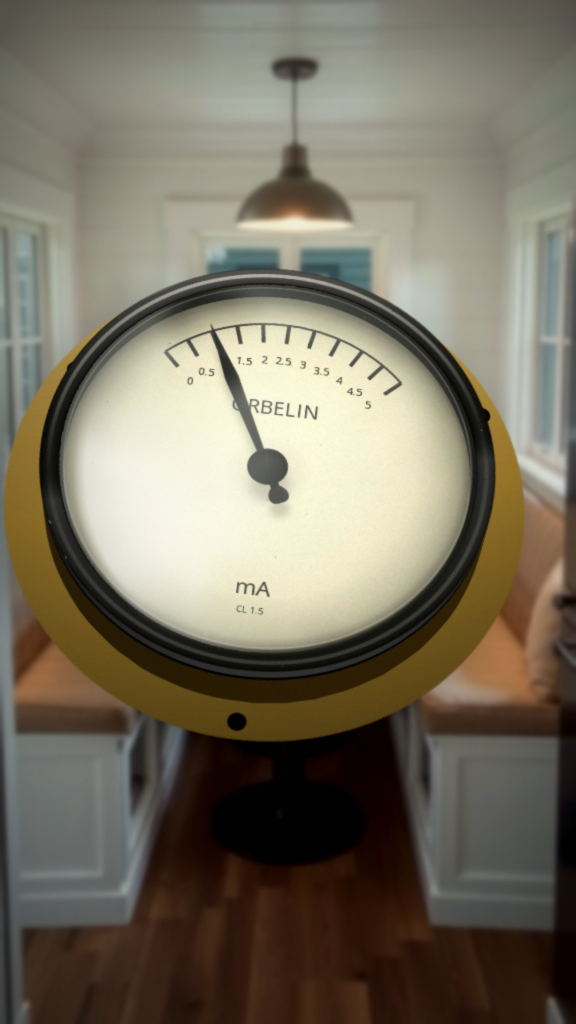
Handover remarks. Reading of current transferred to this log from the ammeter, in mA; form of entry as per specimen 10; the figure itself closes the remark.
1
